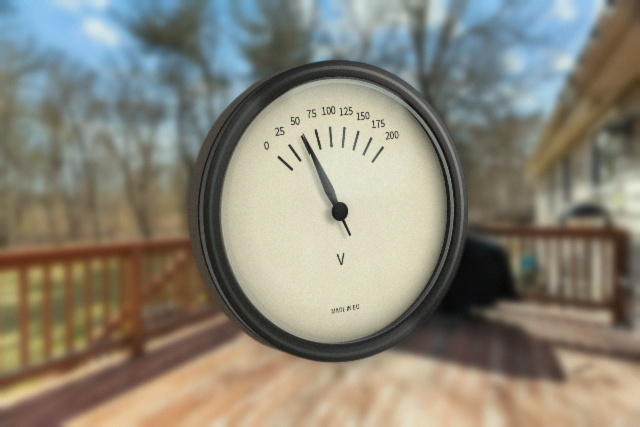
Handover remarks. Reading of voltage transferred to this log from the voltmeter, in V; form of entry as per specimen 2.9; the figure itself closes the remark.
50
